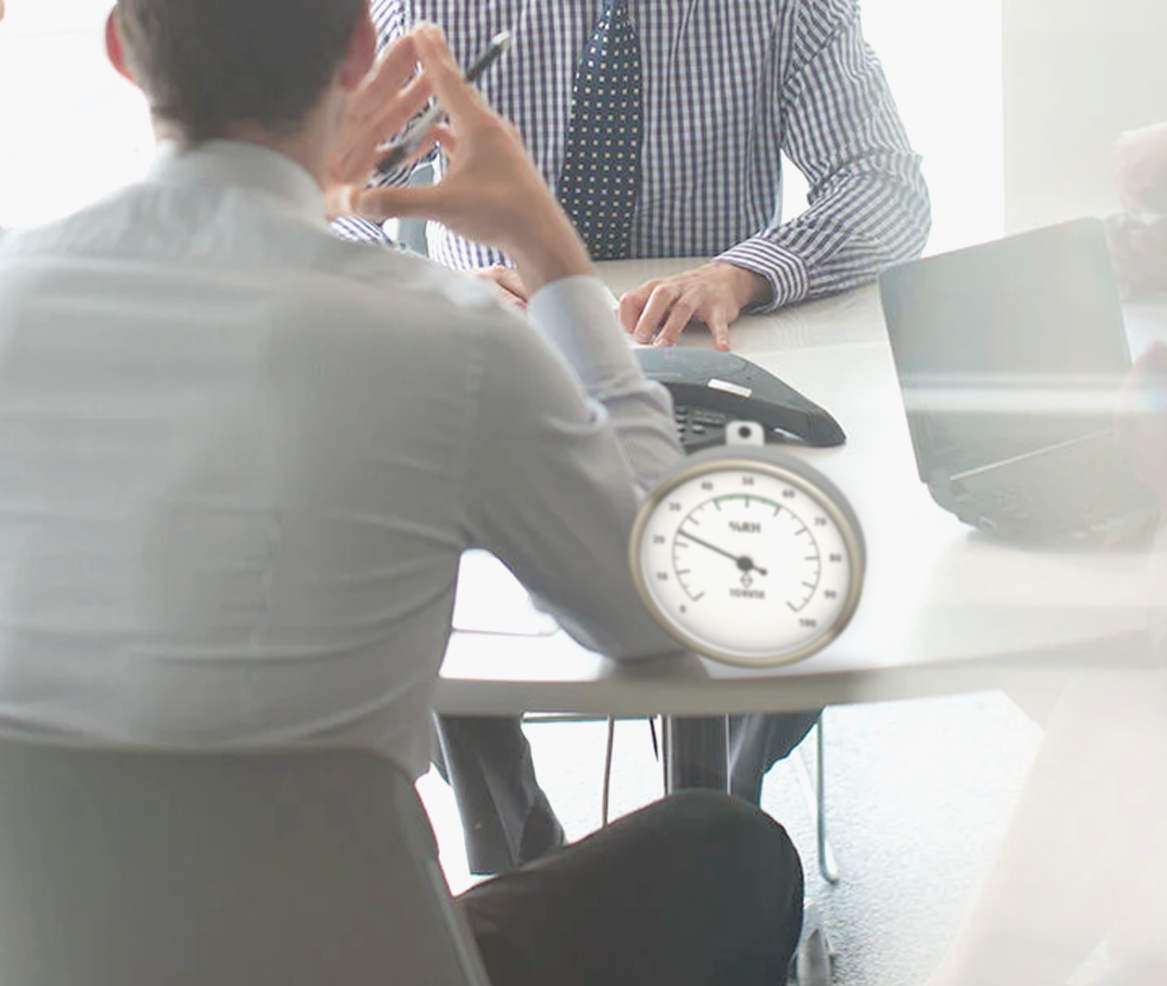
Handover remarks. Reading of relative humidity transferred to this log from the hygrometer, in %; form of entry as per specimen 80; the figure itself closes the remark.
25
